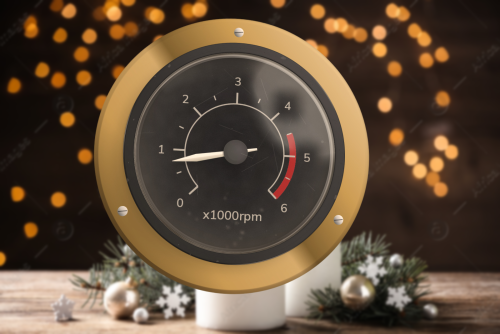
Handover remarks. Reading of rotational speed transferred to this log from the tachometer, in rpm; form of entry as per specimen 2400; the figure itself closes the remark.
750
